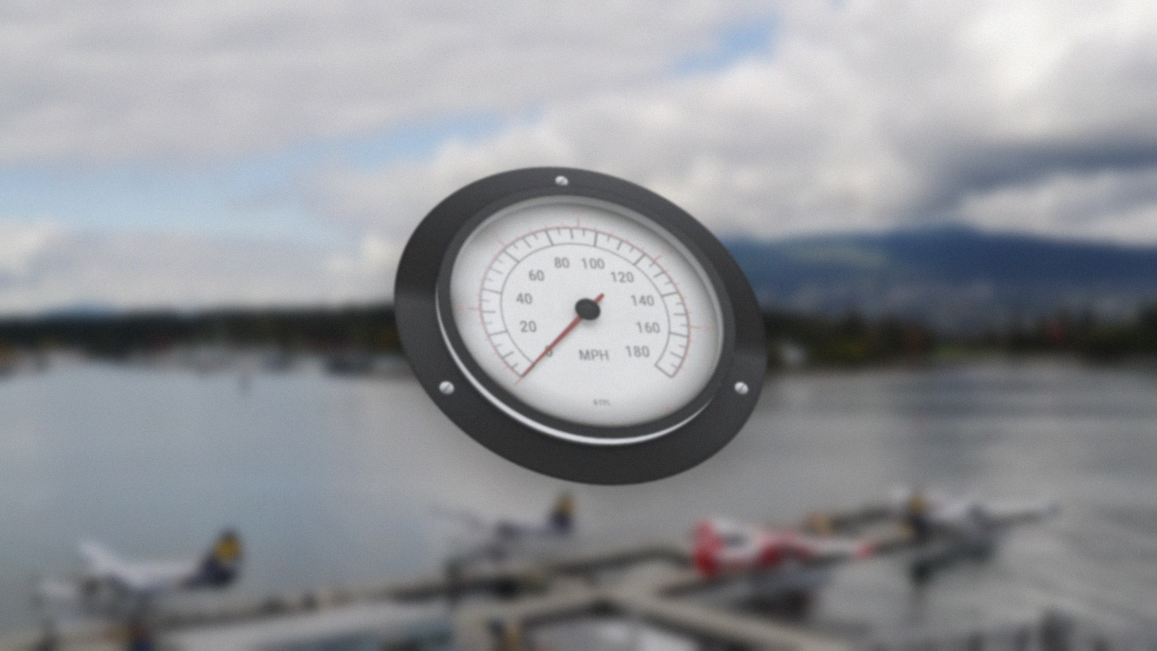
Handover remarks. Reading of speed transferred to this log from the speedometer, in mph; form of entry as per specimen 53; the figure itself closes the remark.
0
